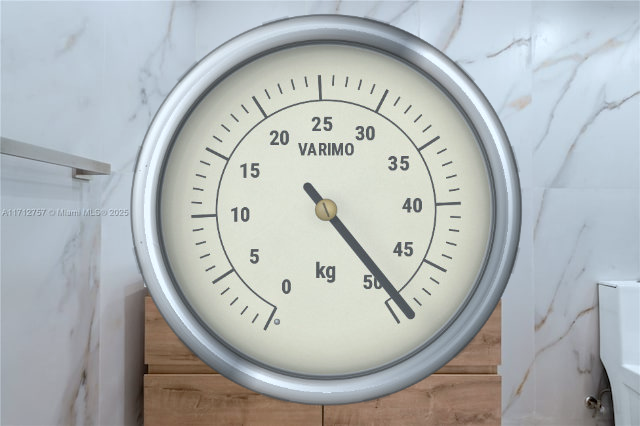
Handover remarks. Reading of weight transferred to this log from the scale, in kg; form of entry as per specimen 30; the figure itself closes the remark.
49
